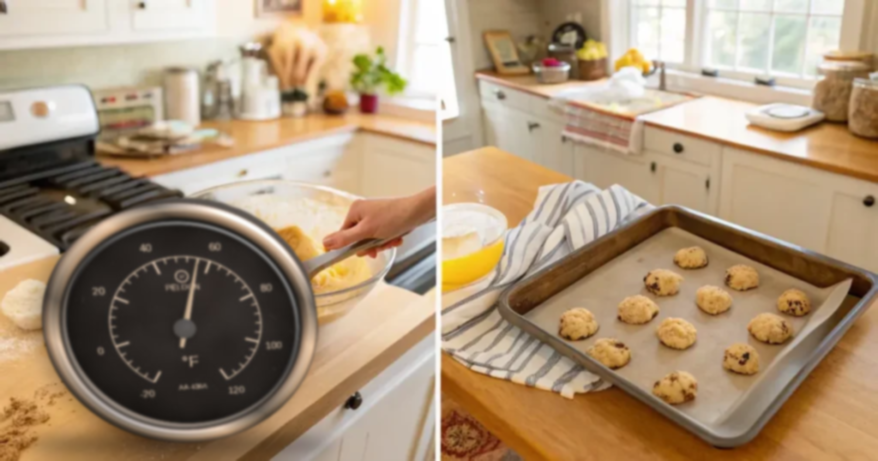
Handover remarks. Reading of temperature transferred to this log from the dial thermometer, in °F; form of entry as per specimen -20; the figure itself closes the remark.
56
